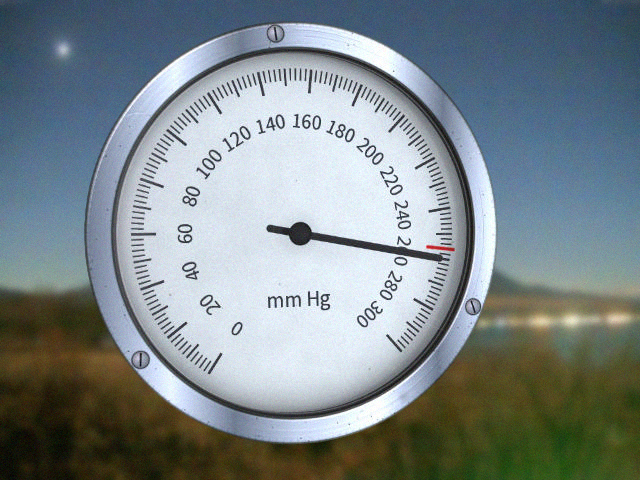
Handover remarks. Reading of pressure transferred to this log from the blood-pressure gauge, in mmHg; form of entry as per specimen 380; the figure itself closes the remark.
260
